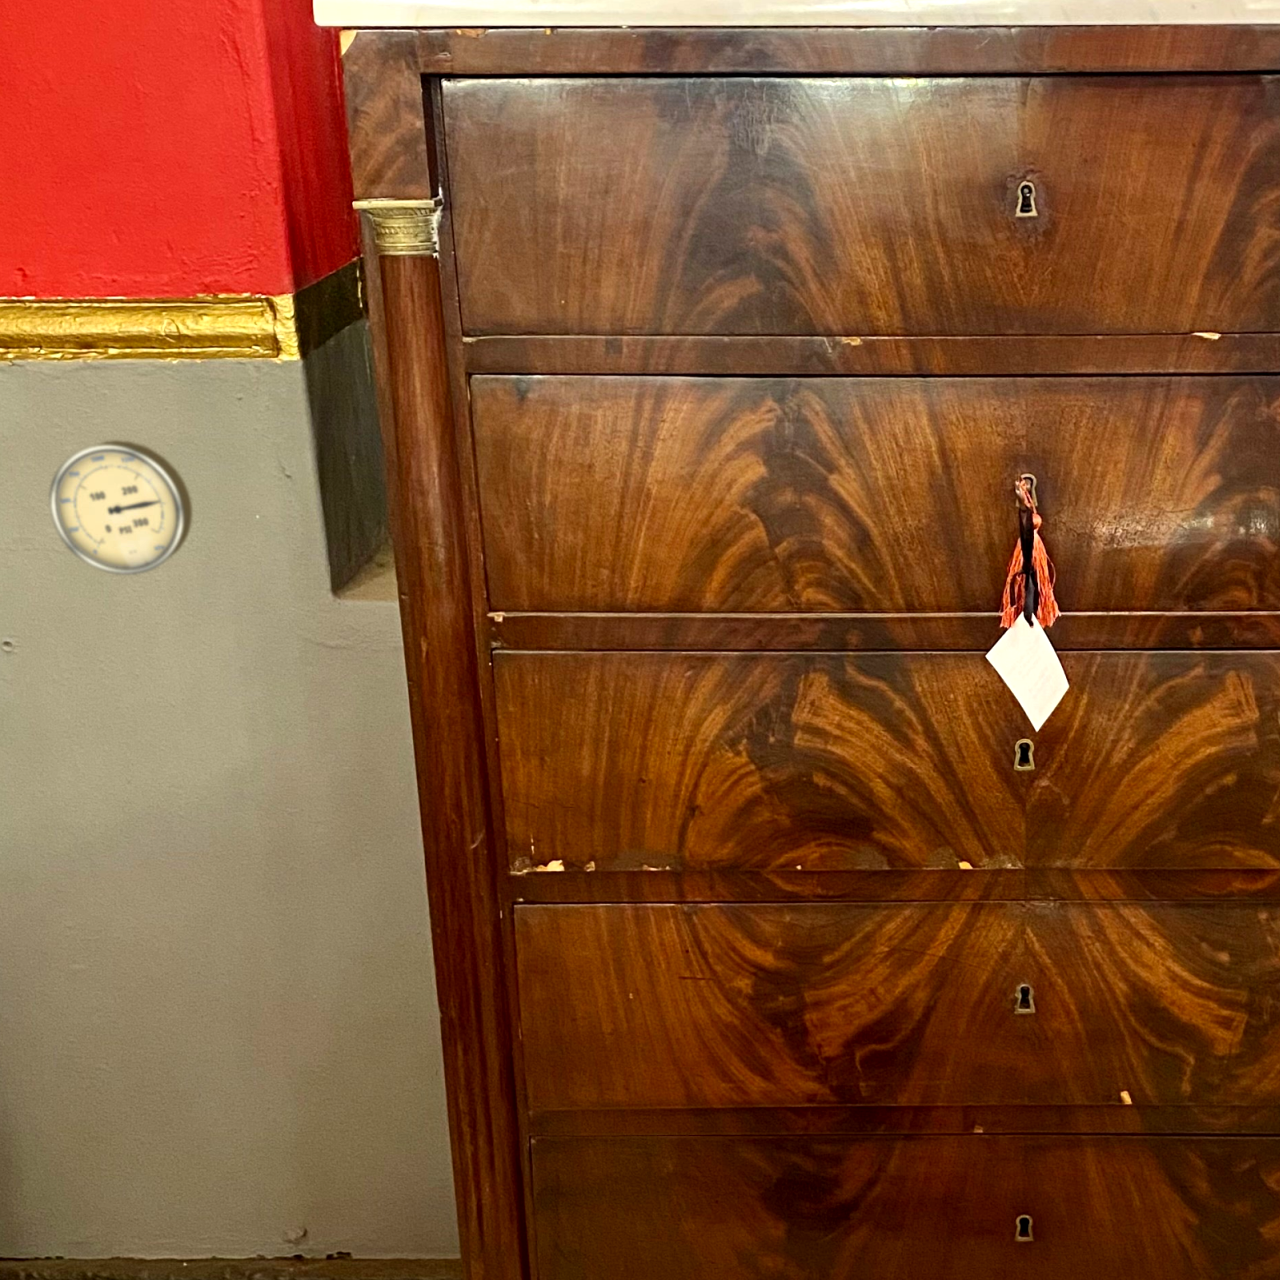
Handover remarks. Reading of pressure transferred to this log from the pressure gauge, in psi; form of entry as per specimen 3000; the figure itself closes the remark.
250
